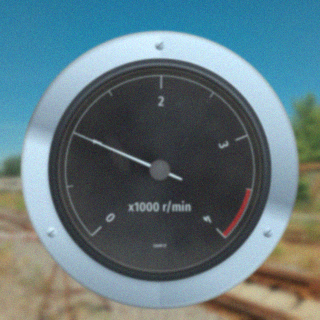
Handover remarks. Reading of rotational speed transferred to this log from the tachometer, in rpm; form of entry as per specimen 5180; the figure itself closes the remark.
1000
